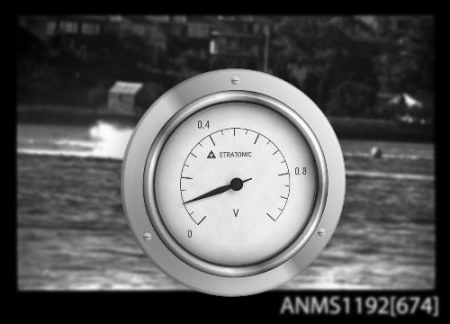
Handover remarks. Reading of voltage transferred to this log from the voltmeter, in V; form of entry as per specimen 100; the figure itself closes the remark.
0.1
